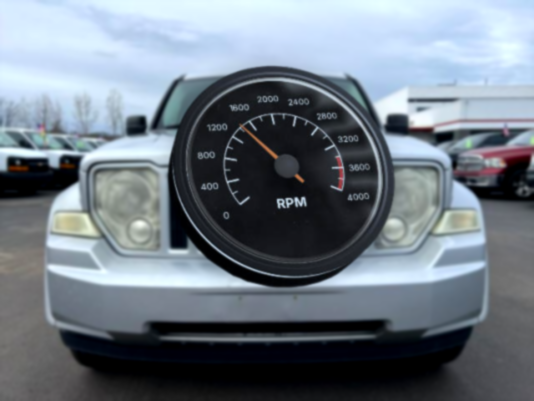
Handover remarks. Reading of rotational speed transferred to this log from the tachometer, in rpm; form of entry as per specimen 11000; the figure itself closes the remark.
1400
